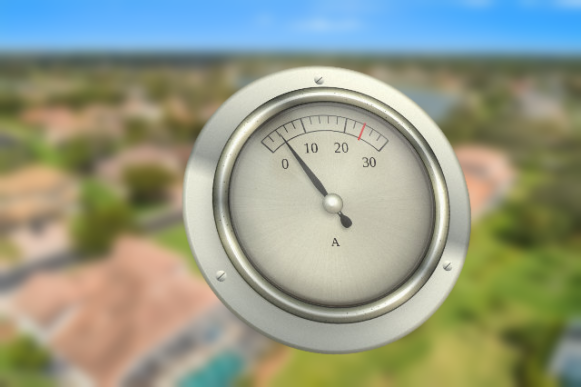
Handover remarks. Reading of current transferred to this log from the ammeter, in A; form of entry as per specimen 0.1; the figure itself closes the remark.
4
